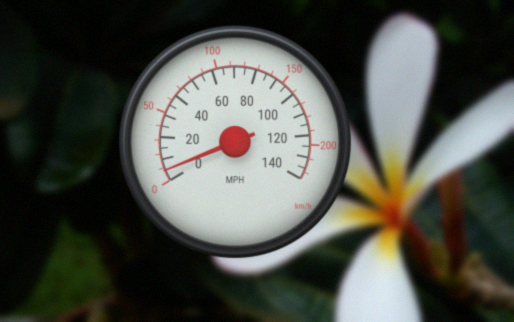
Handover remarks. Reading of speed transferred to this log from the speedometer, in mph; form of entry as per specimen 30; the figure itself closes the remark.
5
